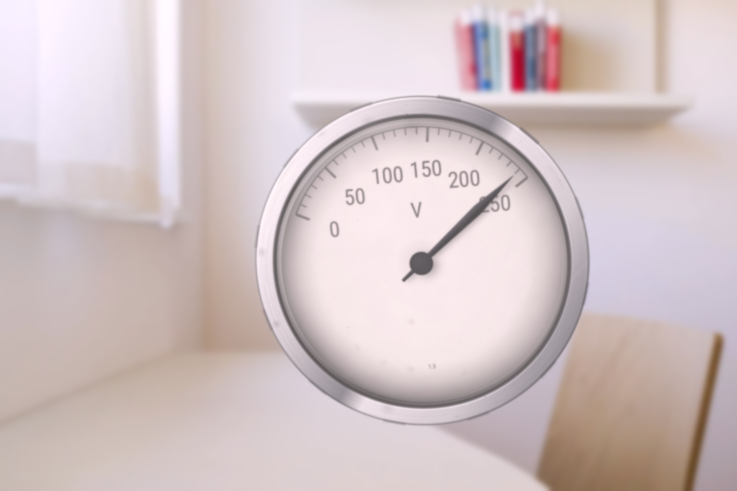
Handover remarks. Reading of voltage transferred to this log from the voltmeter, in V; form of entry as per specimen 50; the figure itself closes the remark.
240
